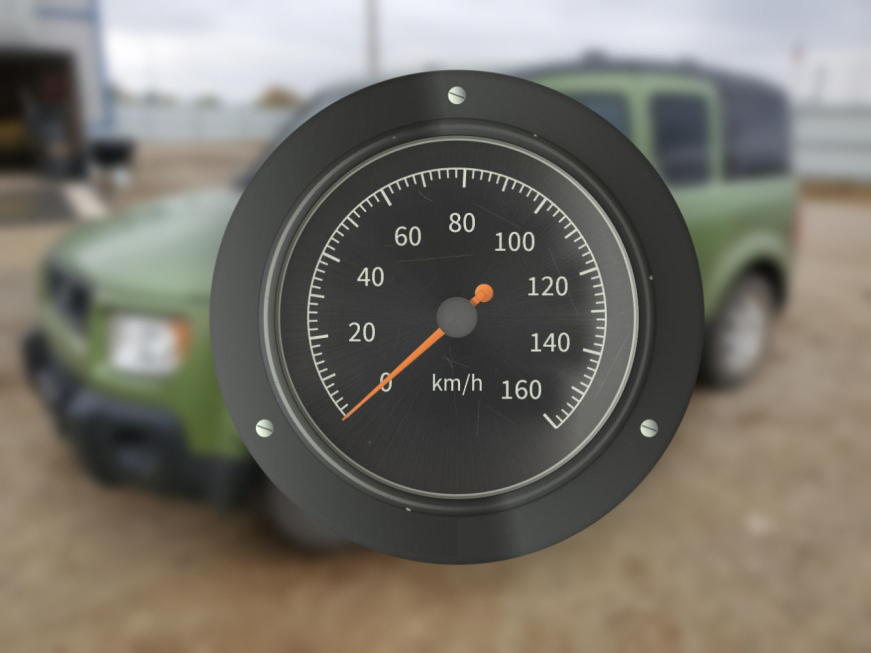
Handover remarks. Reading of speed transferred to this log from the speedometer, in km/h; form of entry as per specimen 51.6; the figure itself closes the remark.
0
